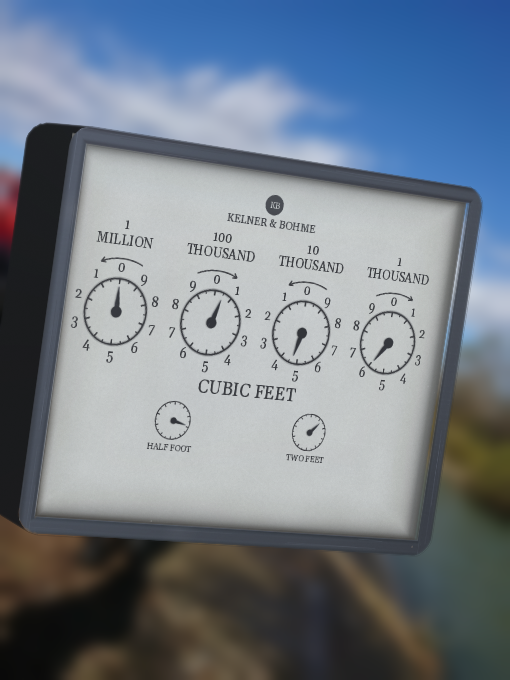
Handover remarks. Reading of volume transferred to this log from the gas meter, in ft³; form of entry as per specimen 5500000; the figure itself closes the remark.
4600
